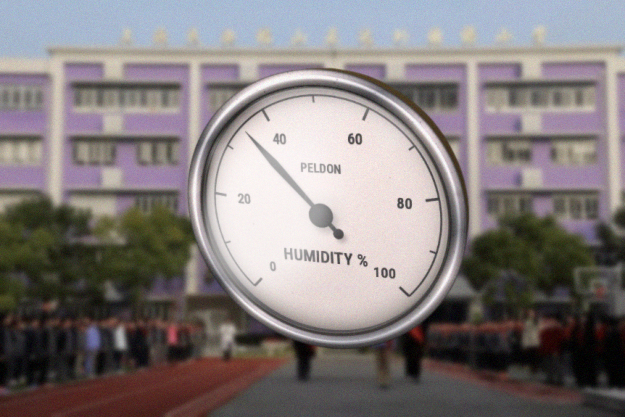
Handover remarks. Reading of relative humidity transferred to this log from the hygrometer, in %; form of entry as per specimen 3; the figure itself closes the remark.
35
